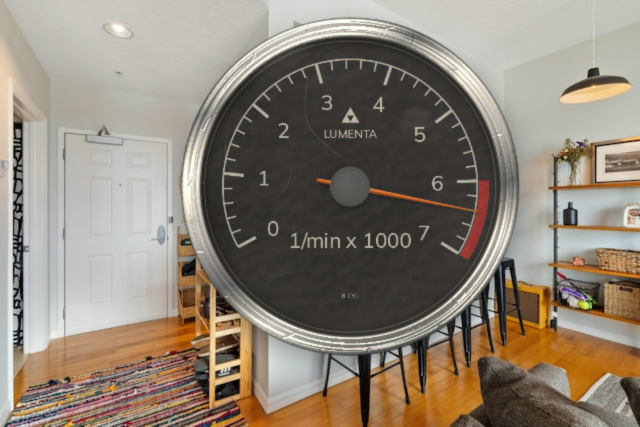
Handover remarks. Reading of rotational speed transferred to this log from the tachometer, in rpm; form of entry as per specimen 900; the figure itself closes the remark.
6400
